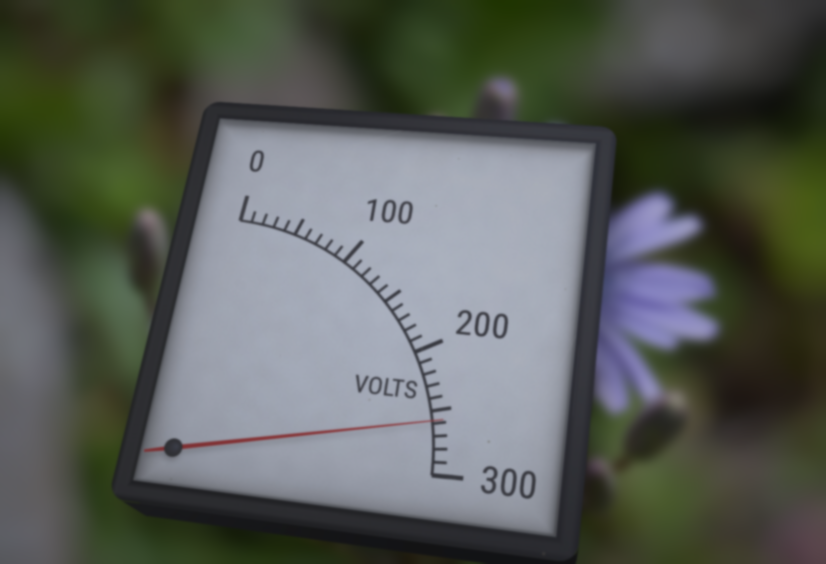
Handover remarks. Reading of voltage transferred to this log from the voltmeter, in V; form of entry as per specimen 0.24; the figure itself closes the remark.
260
